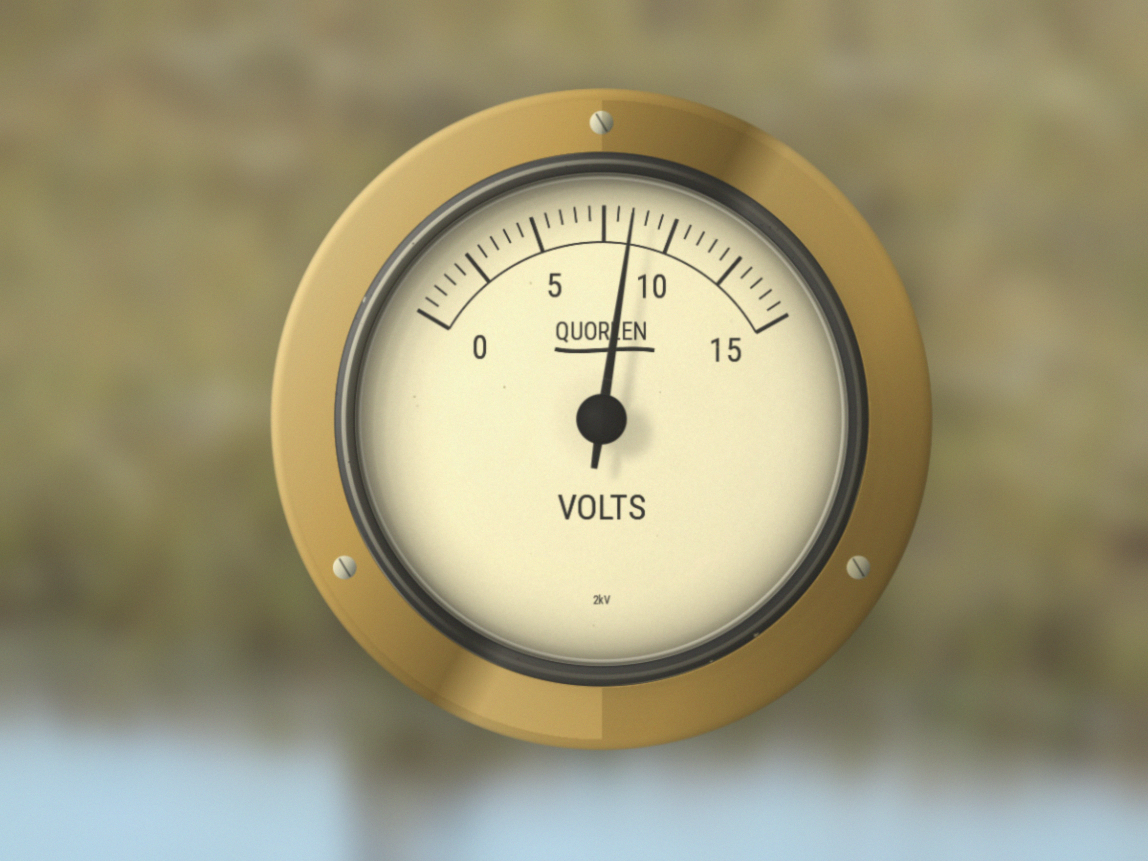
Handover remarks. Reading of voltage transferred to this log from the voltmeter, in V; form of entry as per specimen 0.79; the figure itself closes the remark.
8.5
